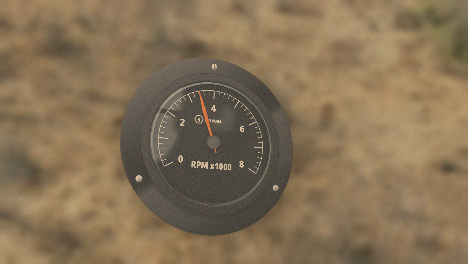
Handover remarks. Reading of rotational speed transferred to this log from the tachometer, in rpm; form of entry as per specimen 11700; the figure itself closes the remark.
3400
